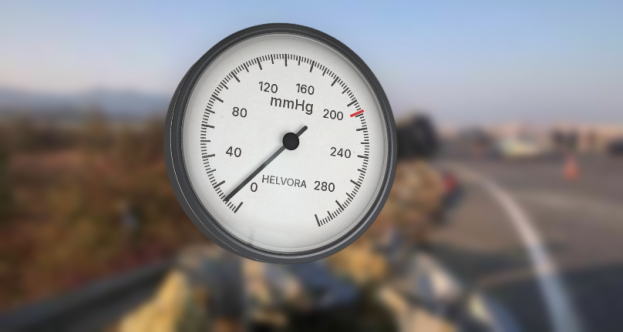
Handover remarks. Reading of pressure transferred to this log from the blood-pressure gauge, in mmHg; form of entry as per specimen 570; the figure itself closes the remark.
10
